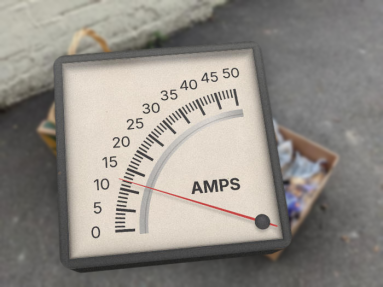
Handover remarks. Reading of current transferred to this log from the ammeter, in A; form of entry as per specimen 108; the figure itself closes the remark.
12
